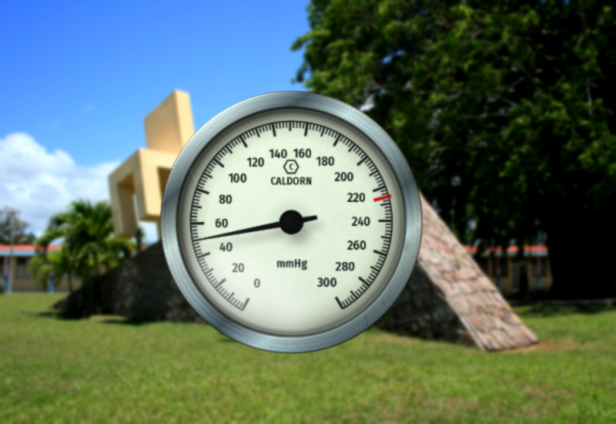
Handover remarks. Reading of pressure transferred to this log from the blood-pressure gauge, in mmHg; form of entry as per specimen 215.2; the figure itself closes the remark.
50
